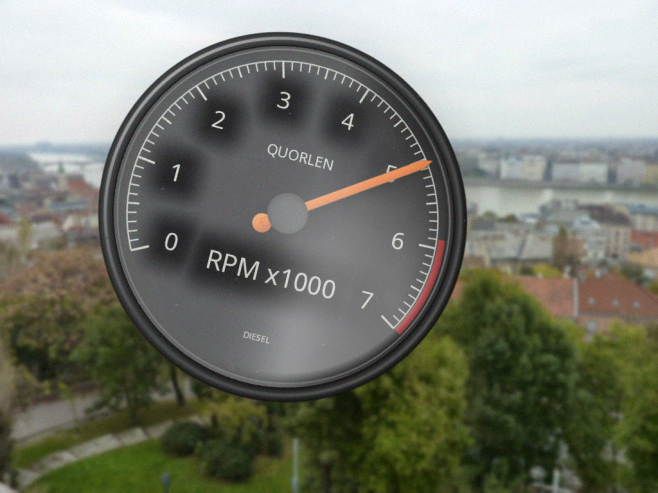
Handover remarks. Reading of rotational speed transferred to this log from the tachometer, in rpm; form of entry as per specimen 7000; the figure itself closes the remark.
5050
